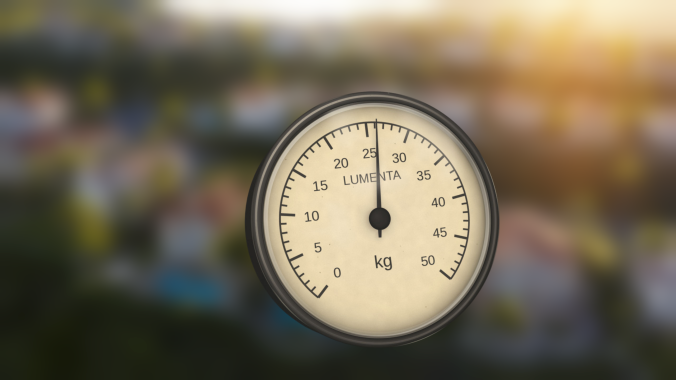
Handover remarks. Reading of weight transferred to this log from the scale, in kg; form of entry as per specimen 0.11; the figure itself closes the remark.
26
